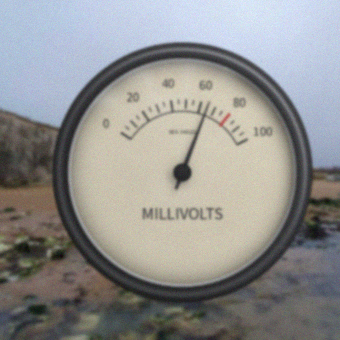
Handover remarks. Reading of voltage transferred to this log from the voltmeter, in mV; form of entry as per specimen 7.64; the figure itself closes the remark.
65
